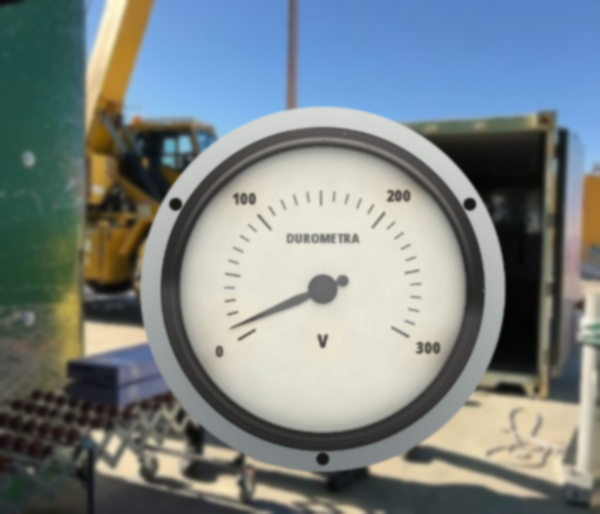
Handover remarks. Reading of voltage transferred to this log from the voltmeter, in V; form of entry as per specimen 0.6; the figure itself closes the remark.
10
